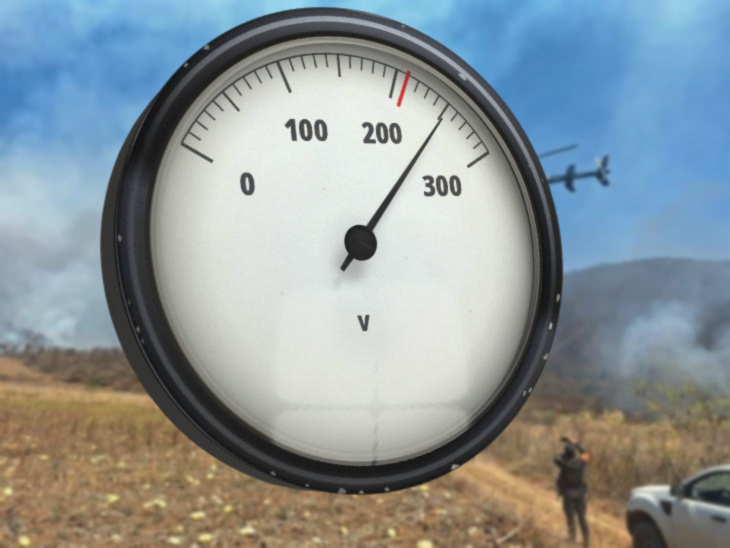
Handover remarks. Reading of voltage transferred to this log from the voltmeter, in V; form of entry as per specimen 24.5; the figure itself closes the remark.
250
